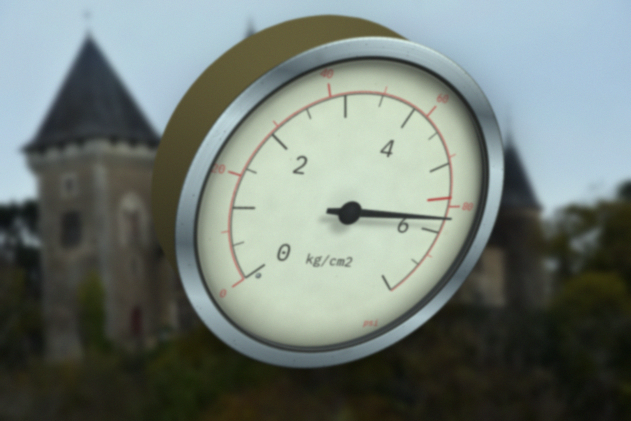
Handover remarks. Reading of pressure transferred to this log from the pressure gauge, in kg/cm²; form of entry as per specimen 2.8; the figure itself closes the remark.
5.75
